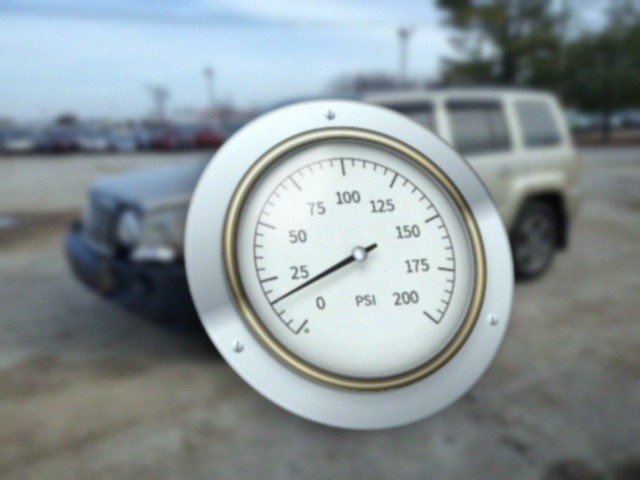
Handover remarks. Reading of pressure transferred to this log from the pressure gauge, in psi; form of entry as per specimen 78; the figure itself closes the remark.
15
